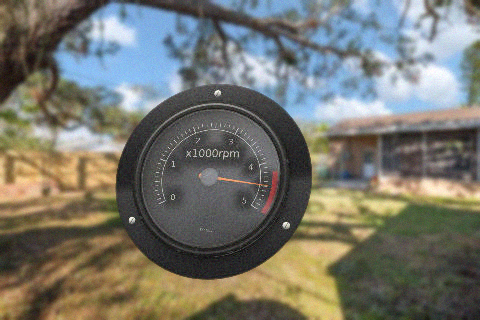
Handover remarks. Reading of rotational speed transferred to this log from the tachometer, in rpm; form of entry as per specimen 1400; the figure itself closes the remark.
4500
